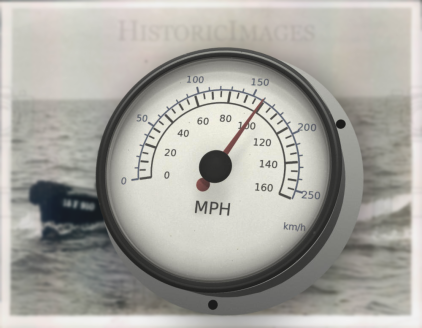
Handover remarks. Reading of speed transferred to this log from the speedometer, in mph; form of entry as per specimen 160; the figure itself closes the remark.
100
